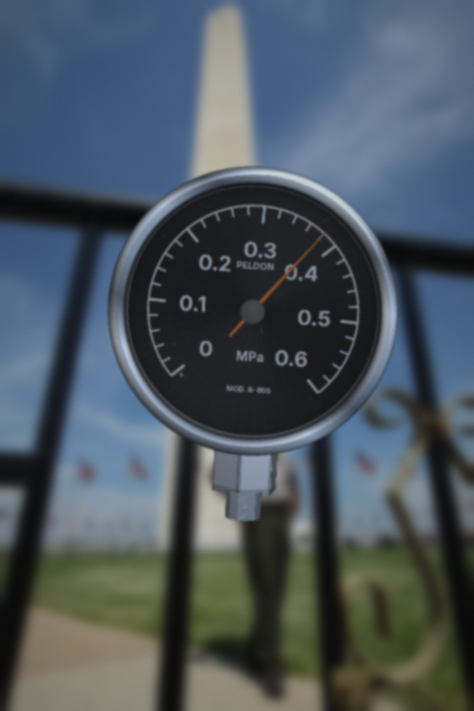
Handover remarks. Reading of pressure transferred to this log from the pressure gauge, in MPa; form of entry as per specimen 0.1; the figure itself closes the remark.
0.38
